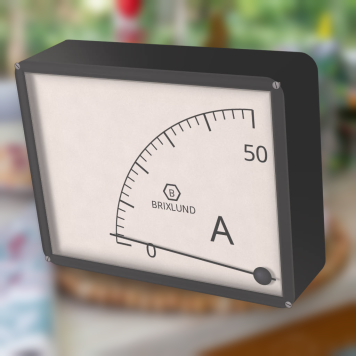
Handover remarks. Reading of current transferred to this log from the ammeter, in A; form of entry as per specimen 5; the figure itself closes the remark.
2
